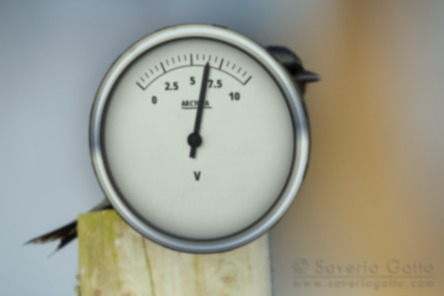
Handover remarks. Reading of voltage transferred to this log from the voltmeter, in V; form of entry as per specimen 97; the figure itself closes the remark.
6.5
